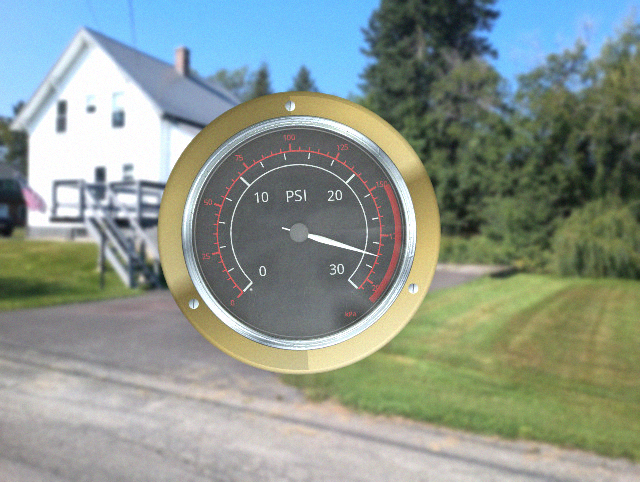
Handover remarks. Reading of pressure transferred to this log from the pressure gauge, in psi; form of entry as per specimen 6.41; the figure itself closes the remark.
27
